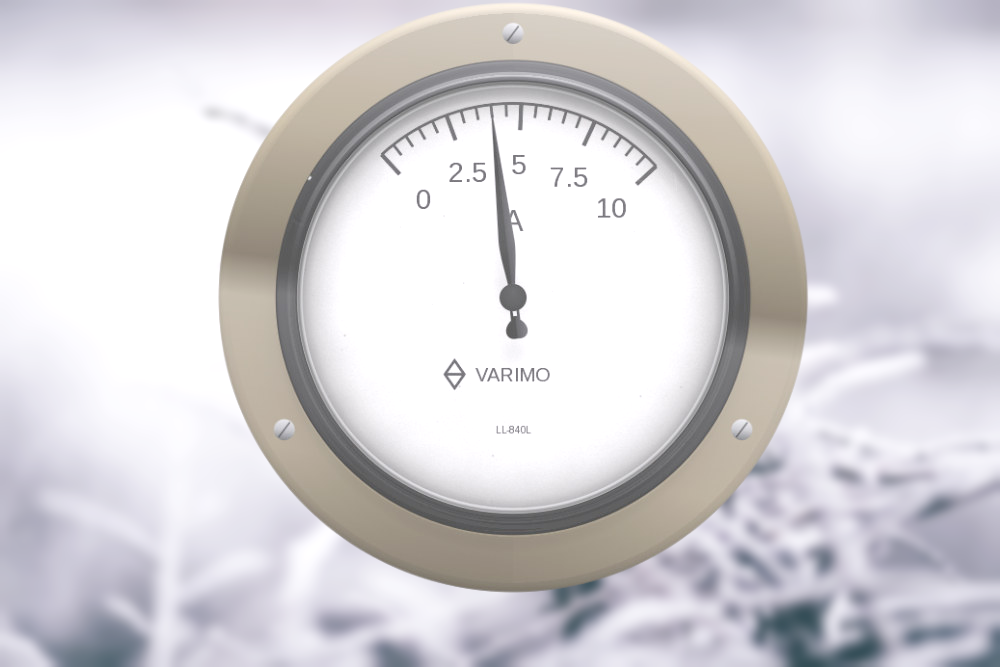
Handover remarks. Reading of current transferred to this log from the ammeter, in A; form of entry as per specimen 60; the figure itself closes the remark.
4
